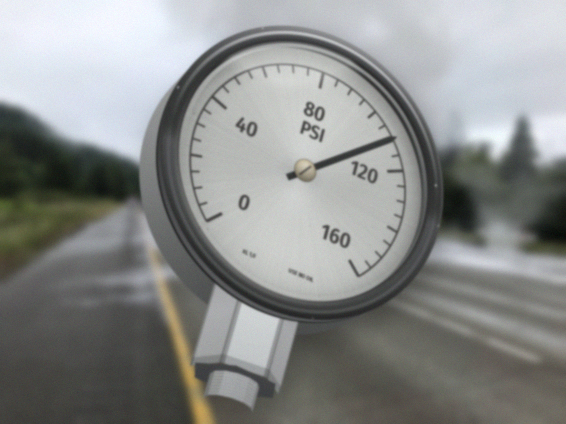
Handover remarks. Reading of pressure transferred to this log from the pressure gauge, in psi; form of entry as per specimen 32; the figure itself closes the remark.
110
